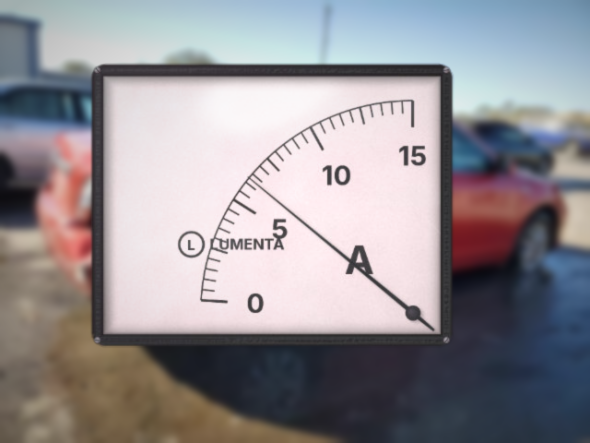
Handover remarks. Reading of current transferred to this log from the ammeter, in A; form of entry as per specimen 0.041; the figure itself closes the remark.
6.25
